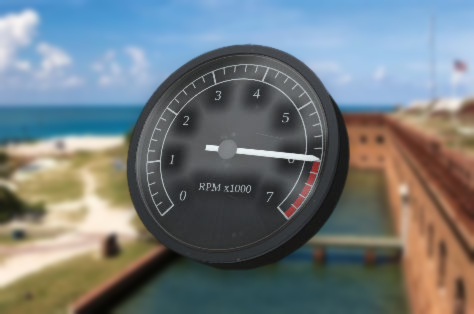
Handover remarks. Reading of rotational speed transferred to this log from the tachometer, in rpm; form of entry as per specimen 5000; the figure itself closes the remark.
6000
